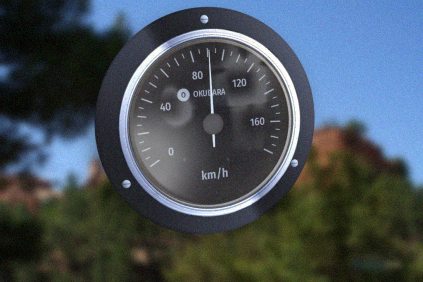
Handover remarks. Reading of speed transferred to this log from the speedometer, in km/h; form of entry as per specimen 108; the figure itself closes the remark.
90
